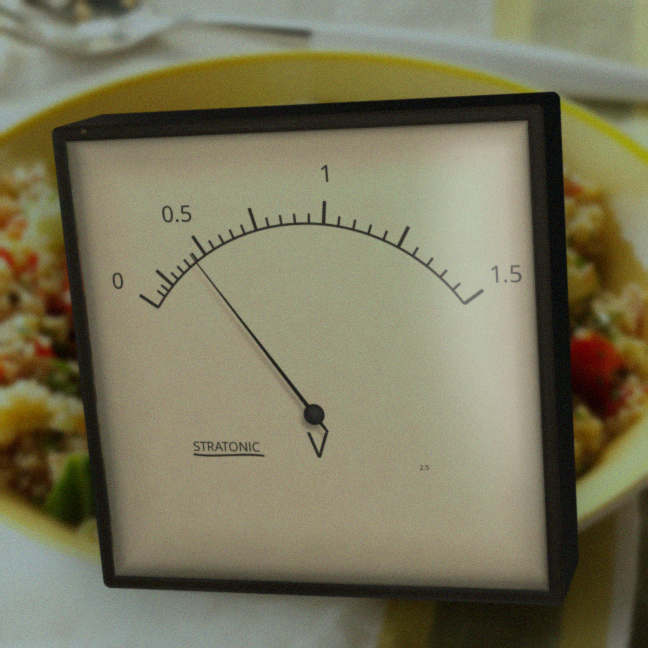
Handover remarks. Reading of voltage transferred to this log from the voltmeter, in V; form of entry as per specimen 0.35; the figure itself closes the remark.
0.45
